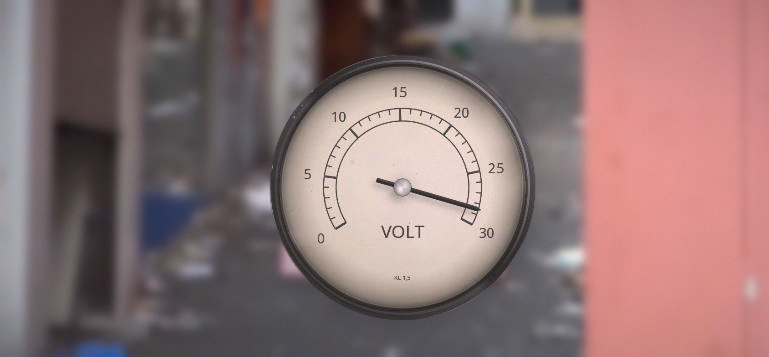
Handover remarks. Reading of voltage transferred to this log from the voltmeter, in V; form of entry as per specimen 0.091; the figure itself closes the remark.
28.5
